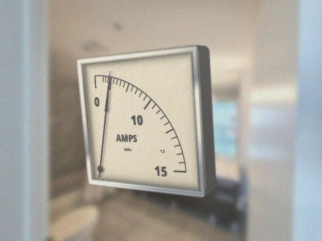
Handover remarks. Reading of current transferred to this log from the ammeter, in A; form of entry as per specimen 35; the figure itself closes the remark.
5
